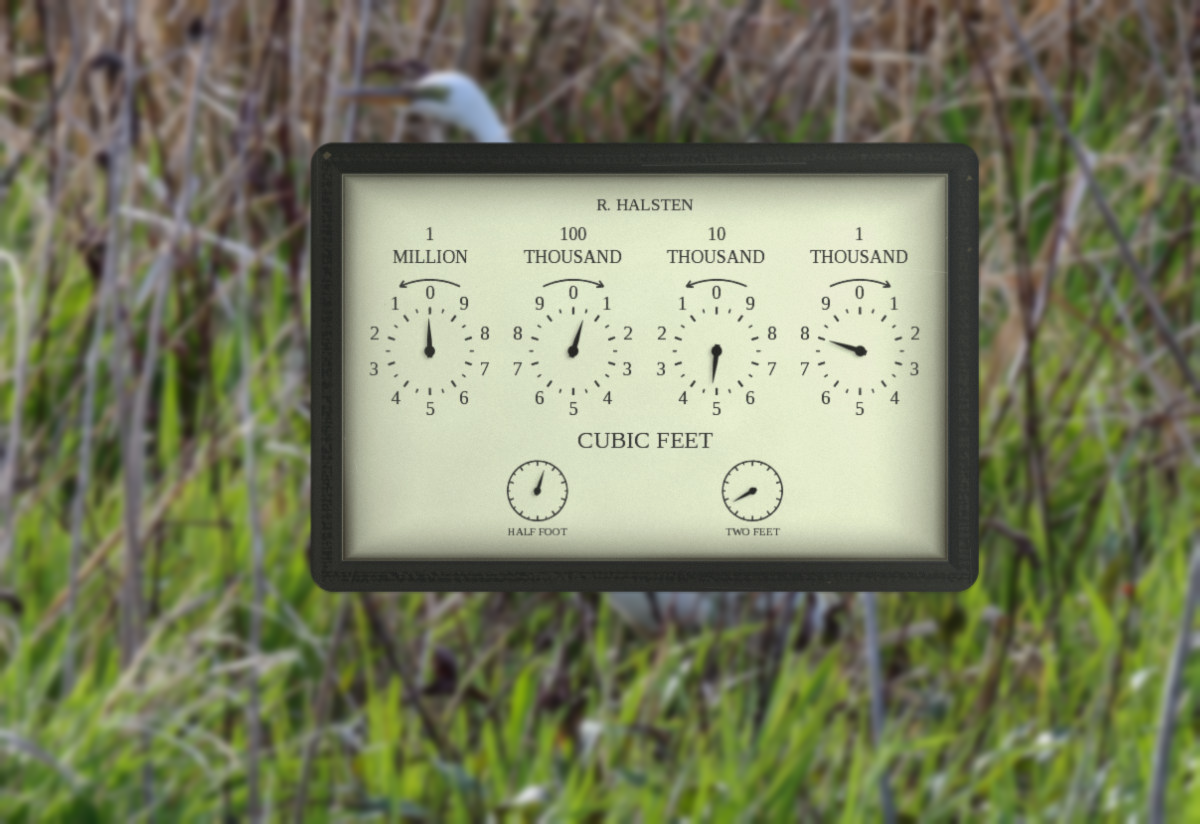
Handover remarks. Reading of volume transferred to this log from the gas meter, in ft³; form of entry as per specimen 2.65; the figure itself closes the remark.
4800
